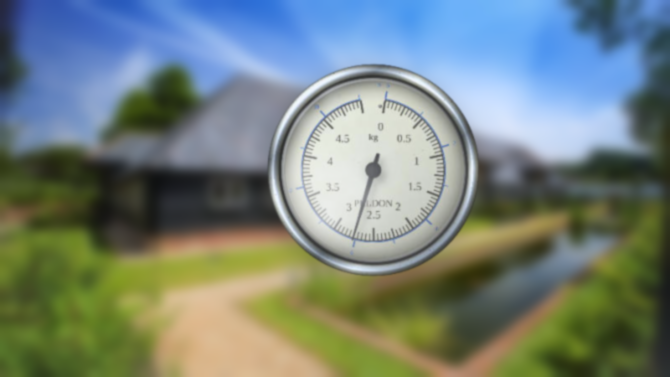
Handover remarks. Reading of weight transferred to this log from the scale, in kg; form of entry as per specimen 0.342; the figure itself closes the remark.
2.75
